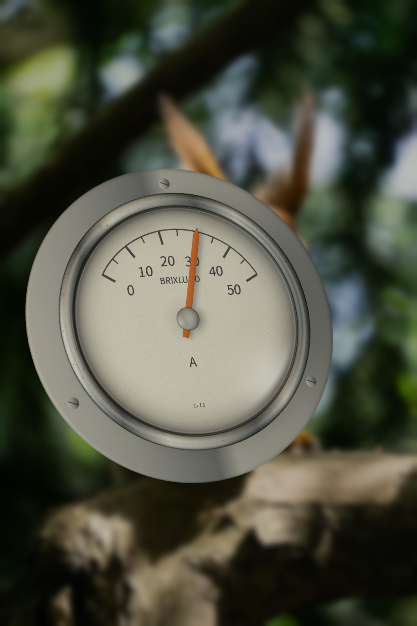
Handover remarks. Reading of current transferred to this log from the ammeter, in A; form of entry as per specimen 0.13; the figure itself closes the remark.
30
